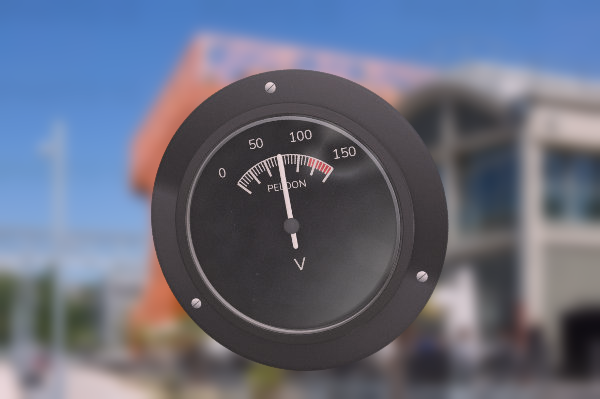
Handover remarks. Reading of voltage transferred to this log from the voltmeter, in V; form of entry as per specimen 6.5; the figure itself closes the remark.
75
